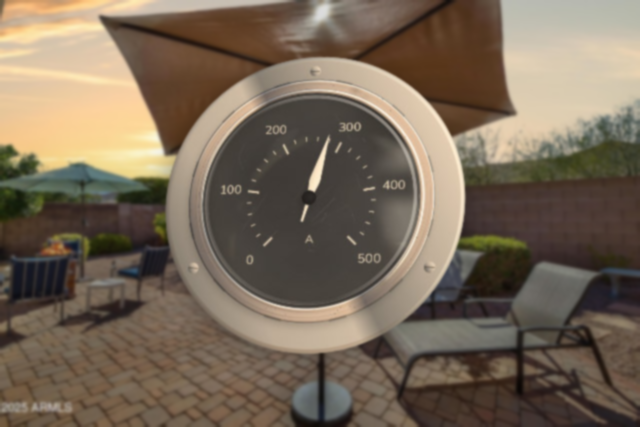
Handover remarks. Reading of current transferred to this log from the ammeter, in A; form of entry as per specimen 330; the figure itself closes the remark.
280
